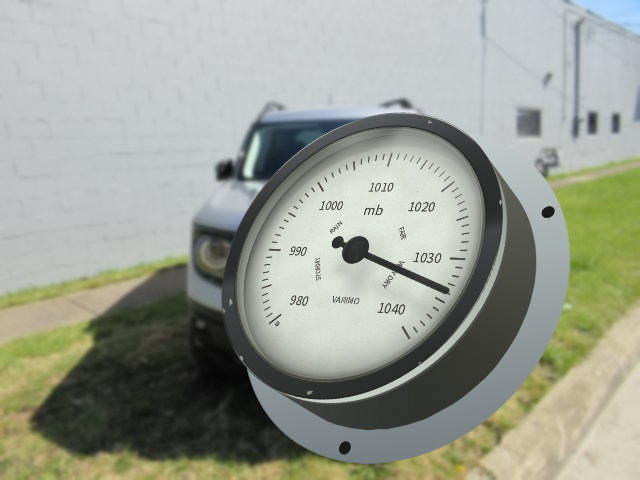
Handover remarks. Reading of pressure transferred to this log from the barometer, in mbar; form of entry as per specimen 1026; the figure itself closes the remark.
1034
